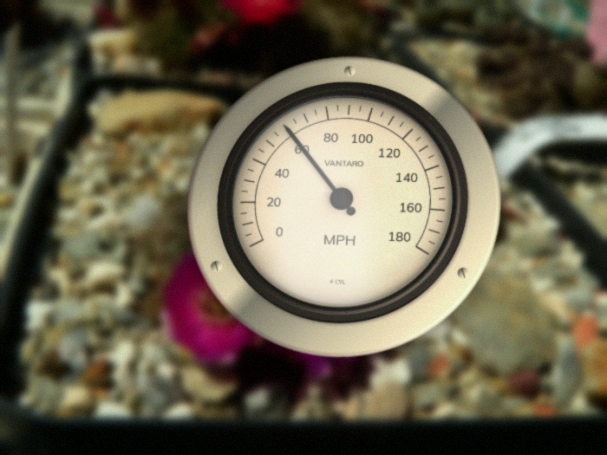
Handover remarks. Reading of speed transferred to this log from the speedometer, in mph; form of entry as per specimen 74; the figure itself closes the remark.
60
